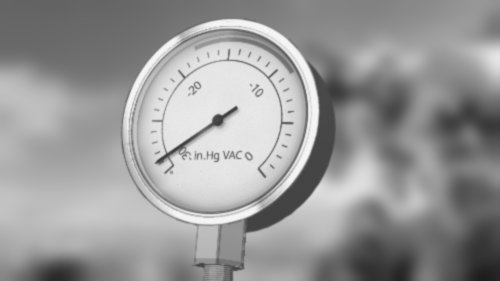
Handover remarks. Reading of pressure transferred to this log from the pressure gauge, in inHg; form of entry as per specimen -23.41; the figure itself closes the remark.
-29
